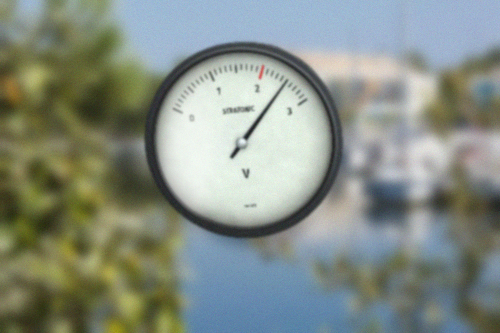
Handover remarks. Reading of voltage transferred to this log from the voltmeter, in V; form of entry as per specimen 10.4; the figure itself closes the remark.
2.5
